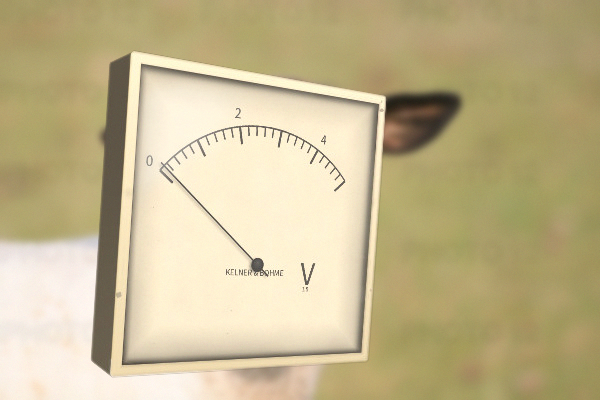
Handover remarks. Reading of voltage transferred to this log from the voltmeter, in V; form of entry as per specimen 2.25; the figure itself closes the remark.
0.1
